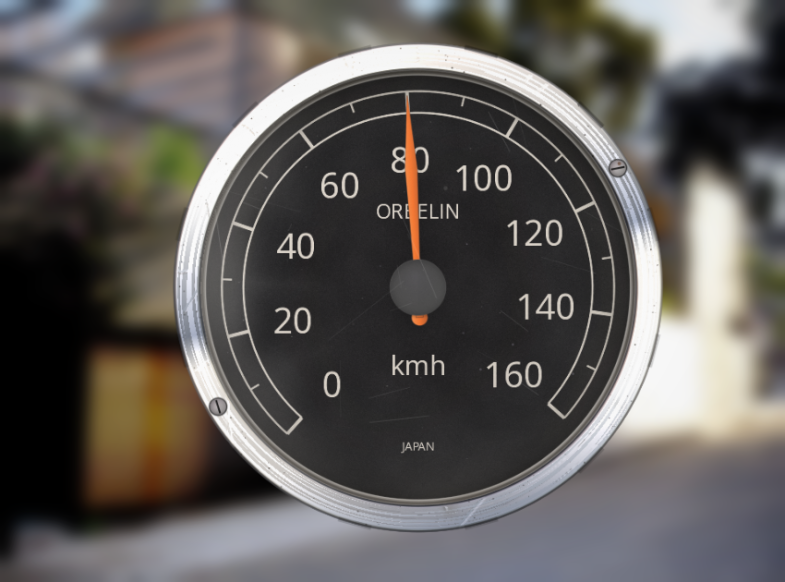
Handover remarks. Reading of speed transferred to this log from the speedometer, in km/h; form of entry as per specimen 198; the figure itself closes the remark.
80
